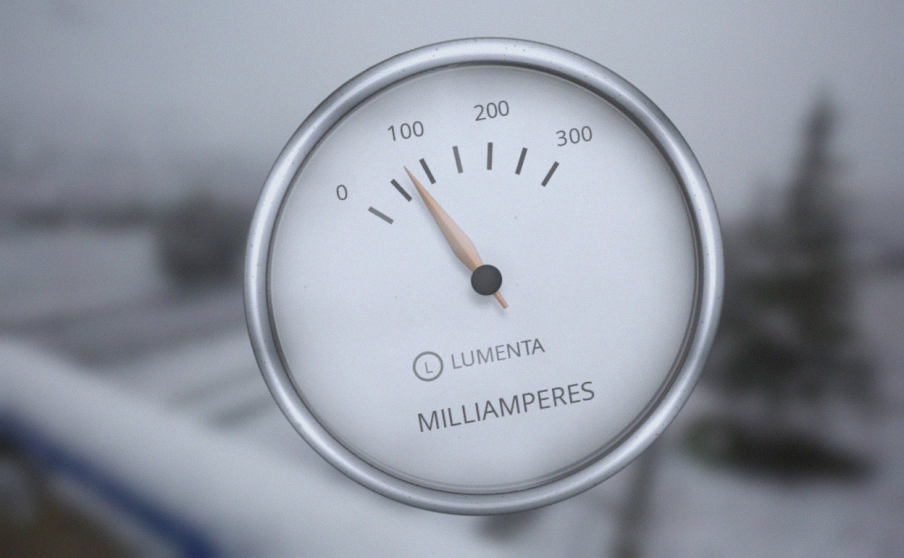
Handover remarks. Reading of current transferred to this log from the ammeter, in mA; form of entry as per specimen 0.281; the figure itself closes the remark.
75
